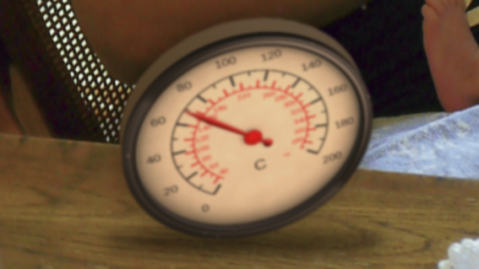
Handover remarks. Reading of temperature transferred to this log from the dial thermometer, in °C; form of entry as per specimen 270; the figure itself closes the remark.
70
